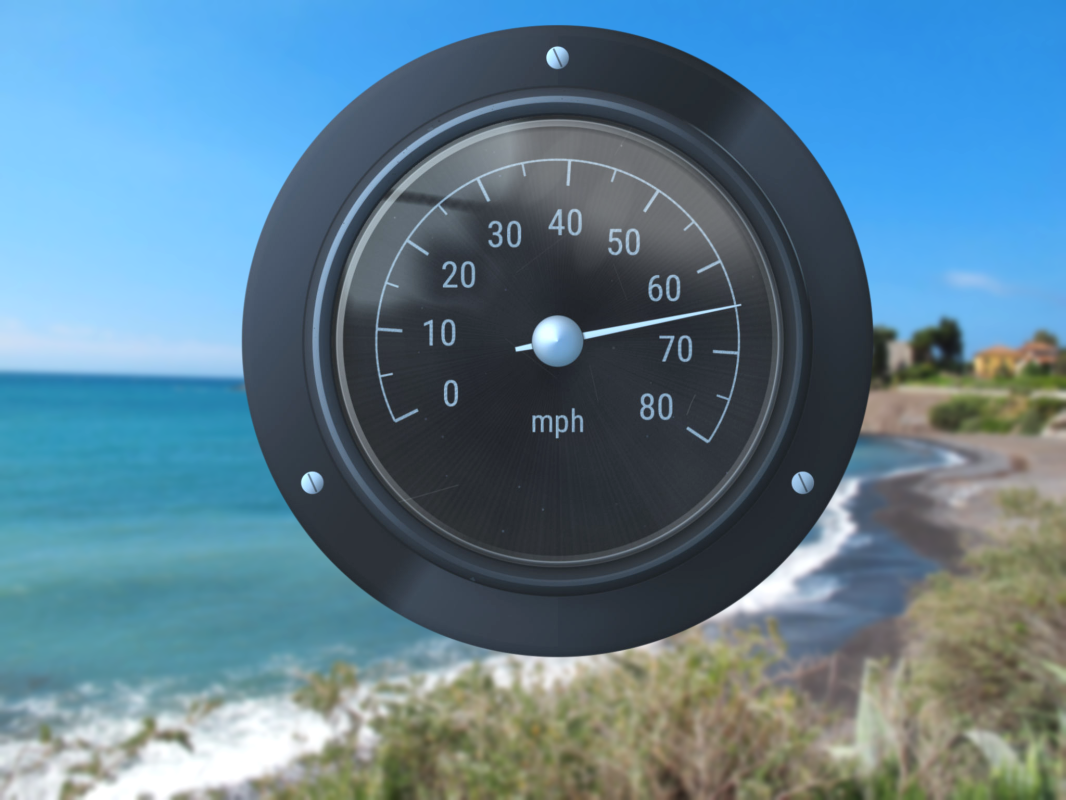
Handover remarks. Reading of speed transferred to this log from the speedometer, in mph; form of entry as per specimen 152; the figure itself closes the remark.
65
